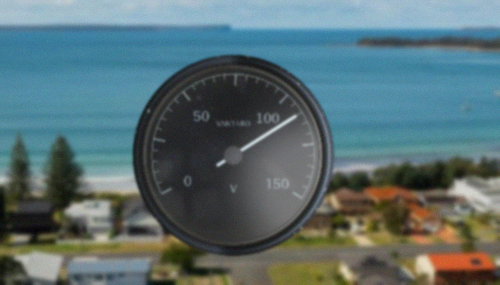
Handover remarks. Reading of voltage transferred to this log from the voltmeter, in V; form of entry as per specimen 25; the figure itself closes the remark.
110
